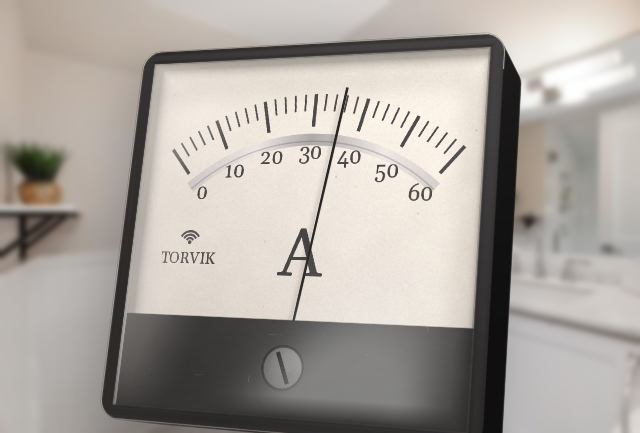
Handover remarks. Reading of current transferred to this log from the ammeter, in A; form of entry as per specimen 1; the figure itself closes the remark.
36
